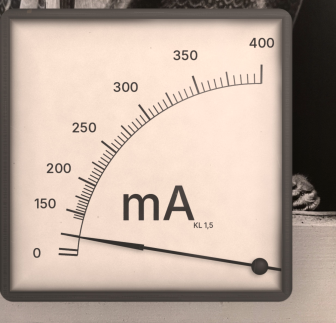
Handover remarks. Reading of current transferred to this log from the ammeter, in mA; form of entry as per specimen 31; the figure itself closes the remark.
100
